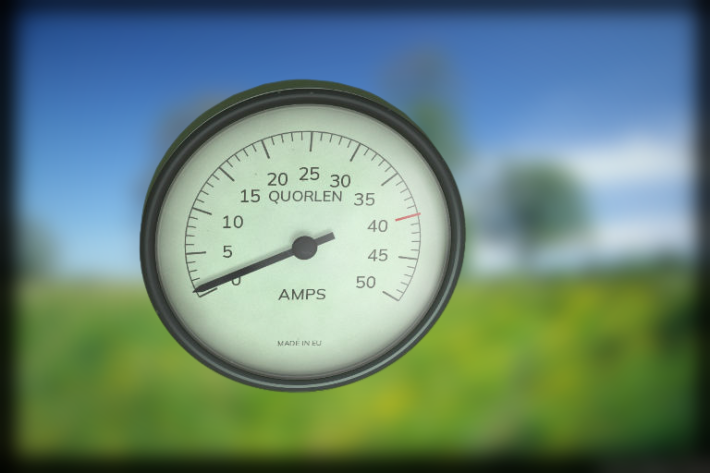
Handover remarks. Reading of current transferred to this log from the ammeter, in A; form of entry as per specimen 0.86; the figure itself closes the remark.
1
